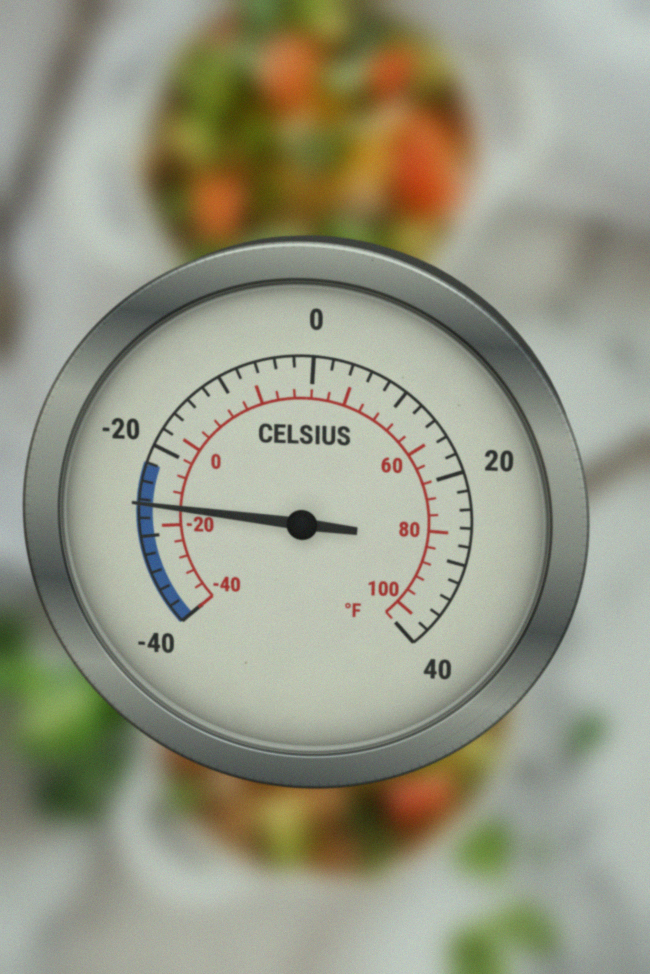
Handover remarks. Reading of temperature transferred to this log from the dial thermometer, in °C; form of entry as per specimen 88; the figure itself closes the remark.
-26
